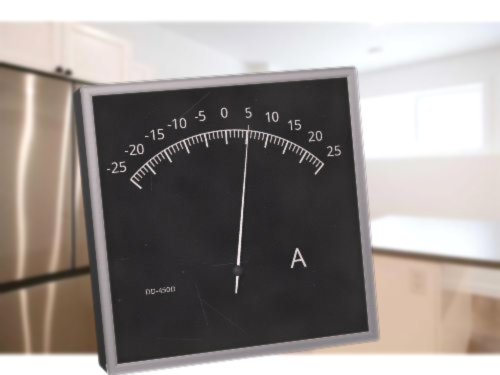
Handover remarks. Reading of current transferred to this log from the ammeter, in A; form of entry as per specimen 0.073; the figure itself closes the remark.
5
